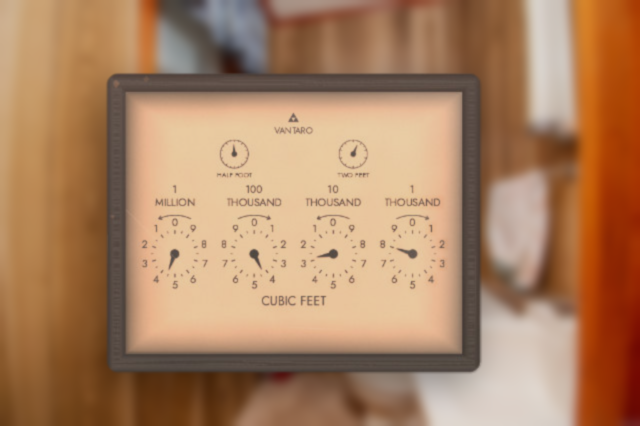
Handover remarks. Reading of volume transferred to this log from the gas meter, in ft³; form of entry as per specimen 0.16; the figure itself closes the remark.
442800
